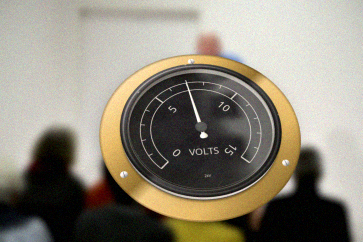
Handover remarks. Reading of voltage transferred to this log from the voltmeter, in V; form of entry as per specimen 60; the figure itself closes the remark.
7
